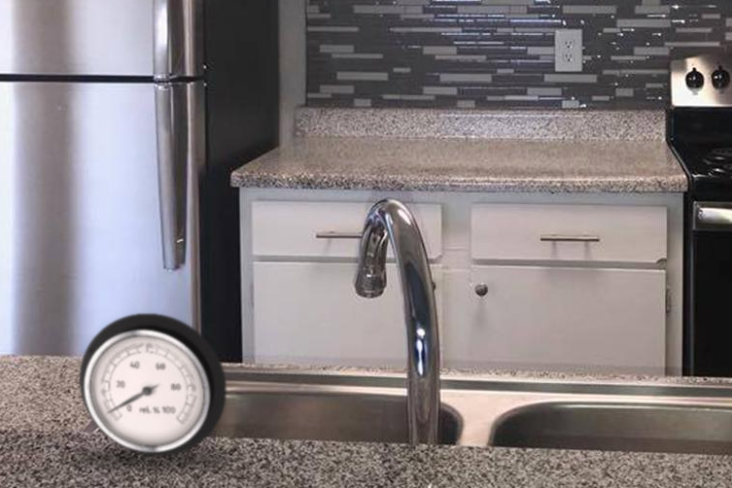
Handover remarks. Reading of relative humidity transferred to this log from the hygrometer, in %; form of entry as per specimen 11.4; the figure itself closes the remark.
5
